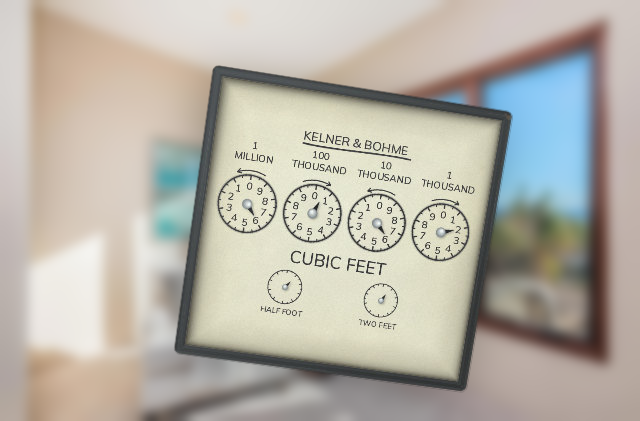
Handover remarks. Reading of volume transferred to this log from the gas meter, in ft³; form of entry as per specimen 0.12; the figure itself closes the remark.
606200
